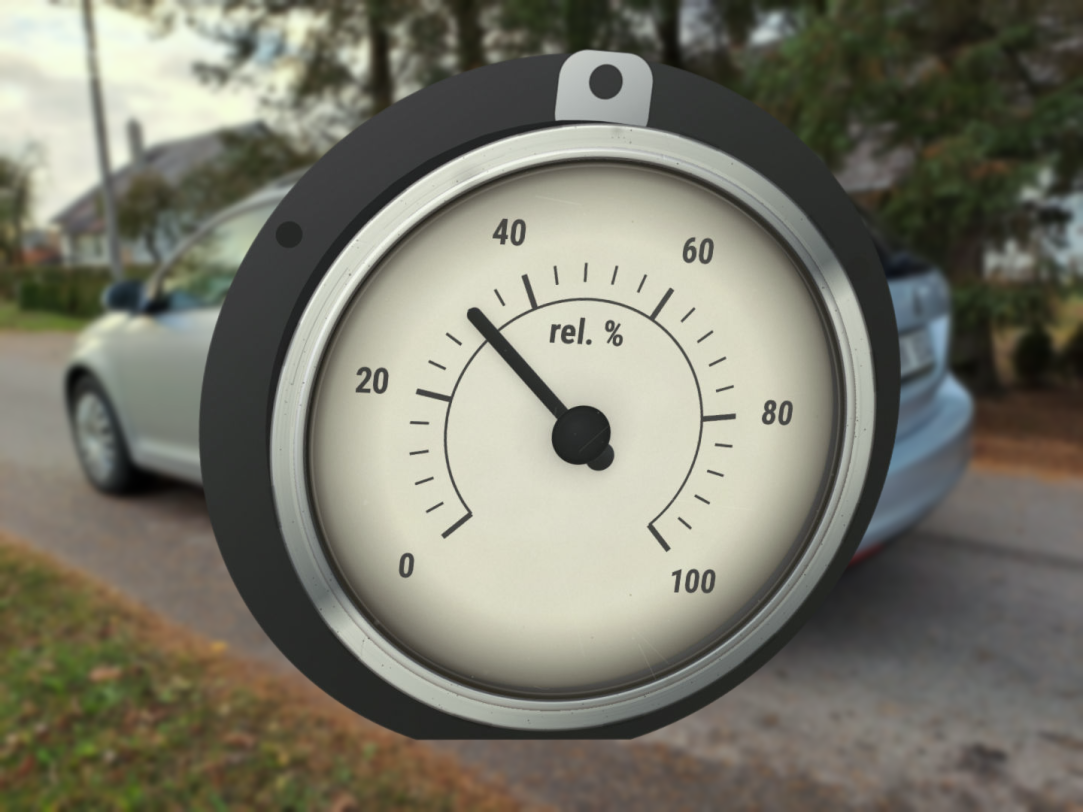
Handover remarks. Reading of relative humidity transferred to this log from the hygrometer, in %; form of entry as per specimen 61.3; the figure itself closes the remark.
32
